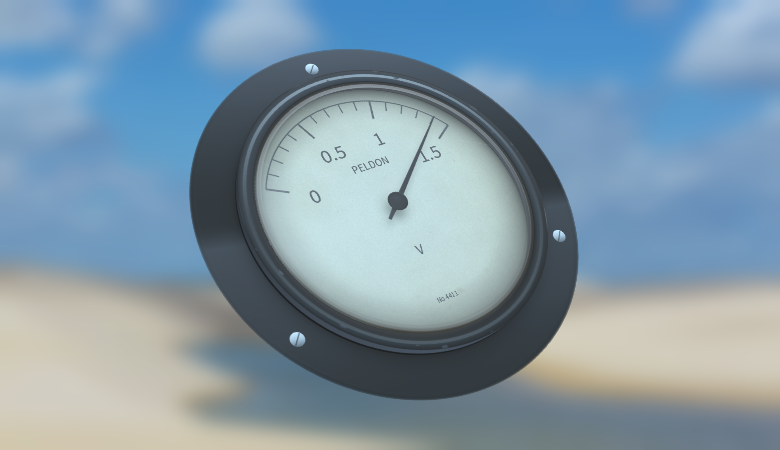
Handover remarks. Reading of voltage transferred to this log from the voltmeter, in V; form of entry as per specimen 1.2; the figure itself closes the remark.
1.4
